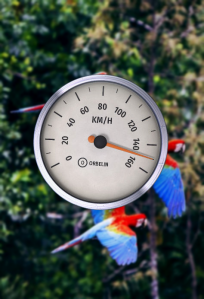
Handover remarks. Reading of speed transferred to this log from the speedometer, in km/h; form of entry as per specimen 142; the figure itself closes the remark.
150
